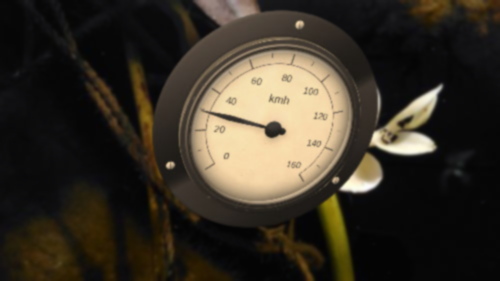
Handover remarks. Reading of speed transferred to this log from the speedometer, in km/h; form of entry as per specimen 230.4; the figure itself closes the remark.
30
